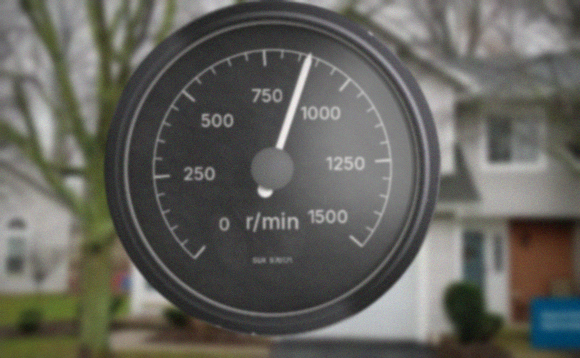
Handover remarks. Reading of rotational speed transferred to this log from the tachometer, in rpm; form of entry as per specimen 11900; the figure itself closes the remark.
875
